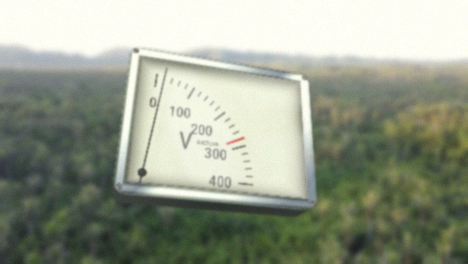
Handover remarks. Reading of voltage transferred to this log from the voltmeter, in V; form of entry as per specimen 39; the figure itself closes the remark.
20
